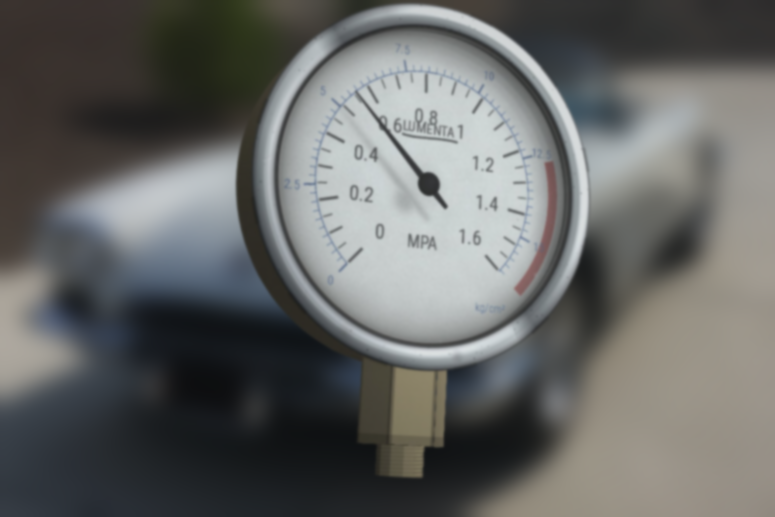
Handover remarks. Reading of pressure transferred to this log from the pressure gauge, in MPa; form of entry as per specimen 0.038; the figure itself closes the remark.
0.55
